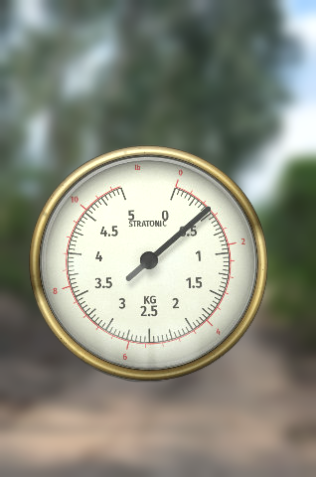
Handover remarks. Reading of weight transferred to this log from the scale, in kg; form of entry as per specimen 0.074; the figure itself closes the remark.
0.45
